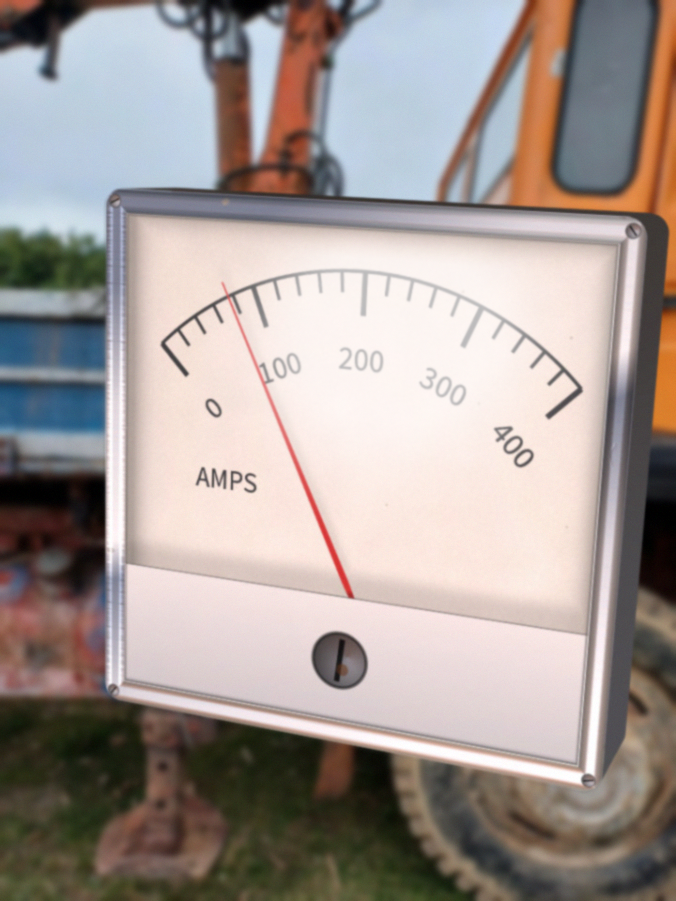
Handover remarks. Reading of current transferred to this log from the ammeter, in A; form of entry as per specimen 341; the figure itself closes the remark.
80
